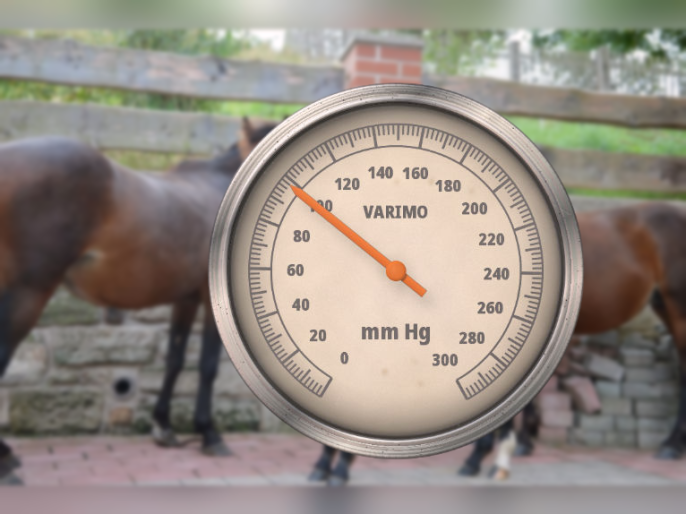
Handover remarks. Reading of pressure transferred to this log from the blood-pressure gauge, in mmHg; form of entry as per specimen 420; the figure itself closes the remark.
98
